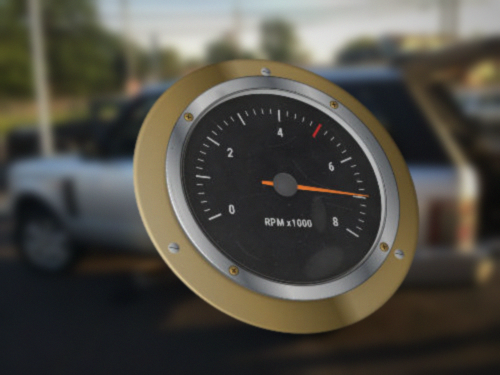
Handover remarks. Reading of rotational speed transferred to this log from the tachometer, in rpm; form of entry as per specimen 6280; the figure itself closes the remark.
7000
